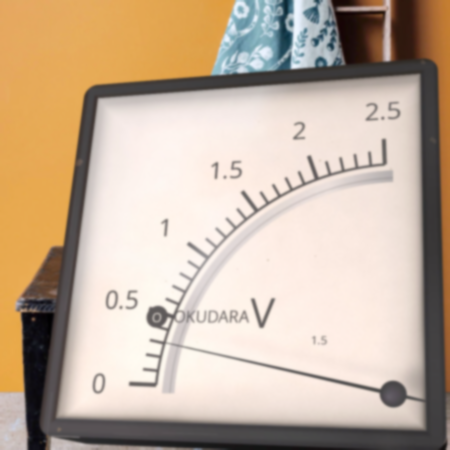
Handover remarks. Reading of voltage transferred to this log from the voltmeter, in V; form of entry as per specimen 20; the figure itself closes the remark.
0.3
